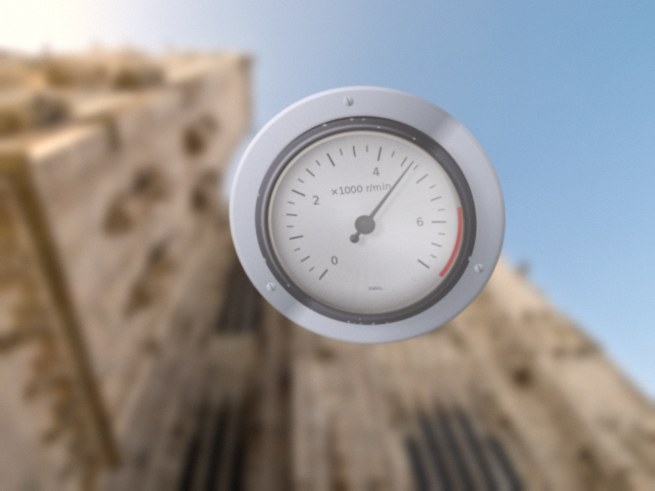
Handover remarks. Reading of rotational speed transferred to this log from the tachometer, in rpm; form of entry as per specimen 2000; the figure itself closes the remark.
4625
